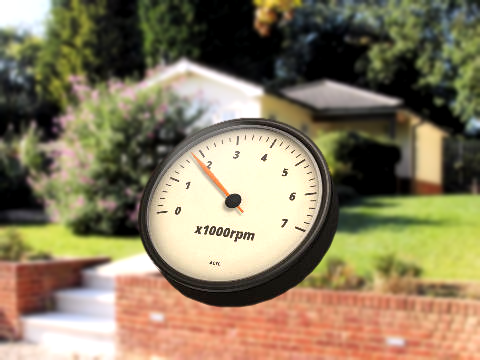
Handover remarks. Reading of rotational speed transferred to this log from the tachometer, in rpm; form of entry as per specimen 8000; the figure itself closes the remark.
1800
